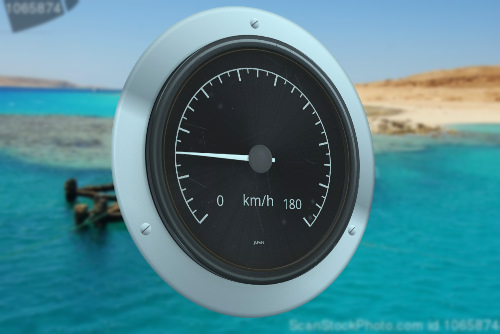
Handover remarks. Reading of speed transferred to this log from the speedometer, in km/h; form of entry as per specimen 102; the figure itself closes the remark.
30
